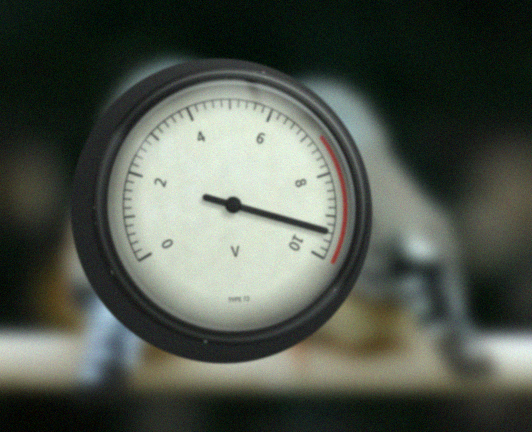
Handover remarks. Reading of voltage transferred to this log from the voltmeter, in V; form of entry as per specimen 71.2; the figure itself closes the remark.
9.4
